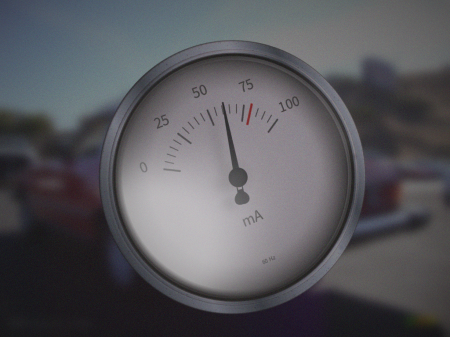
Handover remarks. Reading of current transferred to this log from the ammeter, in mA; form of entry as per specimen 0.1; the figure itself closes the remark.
60
